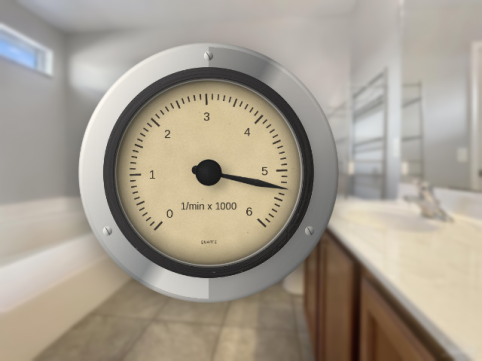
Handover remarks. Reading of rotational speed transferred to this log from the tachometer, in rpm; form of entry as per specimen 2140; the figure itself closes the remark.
5300
